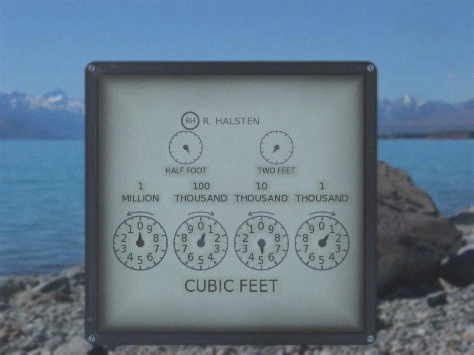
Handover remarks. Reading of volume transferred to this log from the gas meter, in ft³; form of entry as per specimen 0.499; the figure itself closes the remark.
5100
